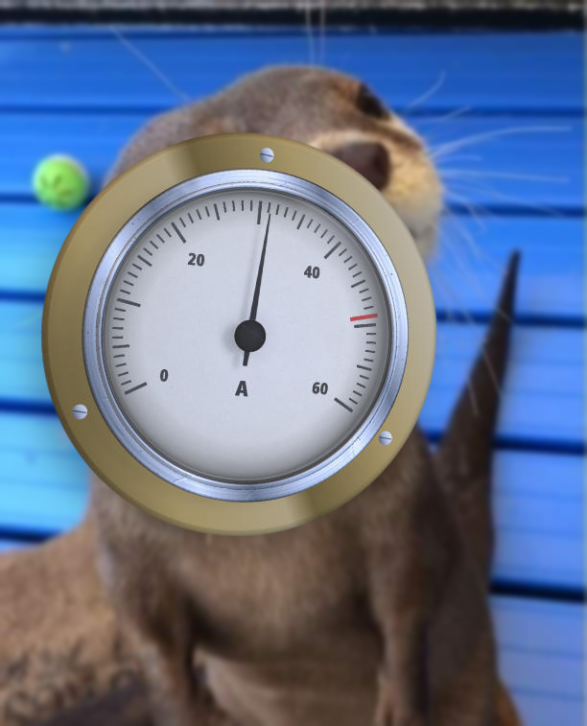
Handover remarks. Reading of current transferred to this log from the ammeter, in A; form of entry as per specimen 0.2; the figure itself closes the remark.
31
